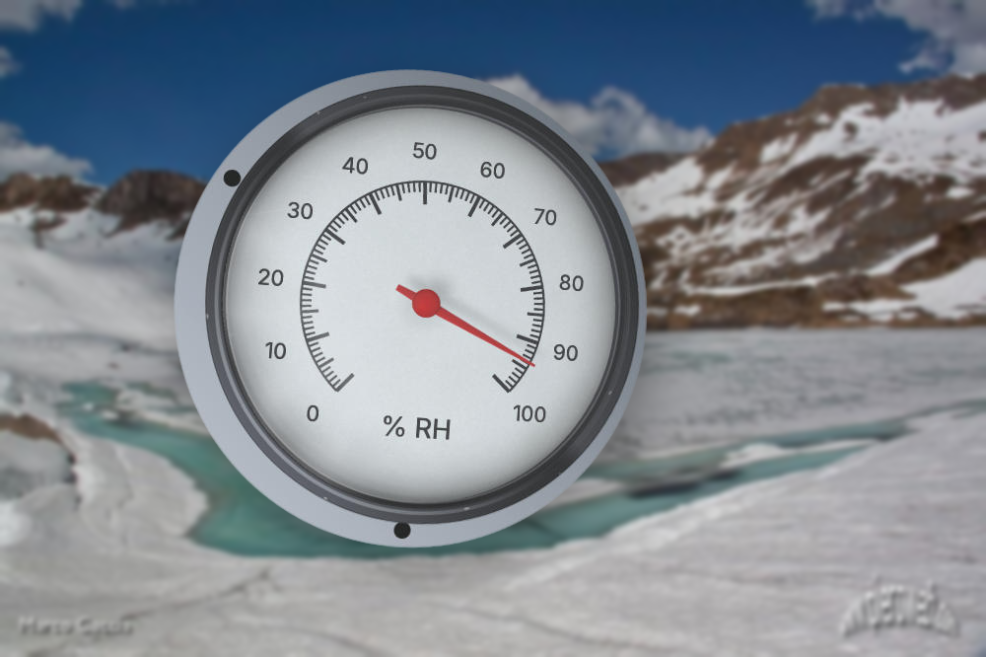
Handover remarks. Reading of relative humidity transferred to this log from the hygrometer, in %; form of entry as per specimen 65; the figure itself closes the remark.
94
